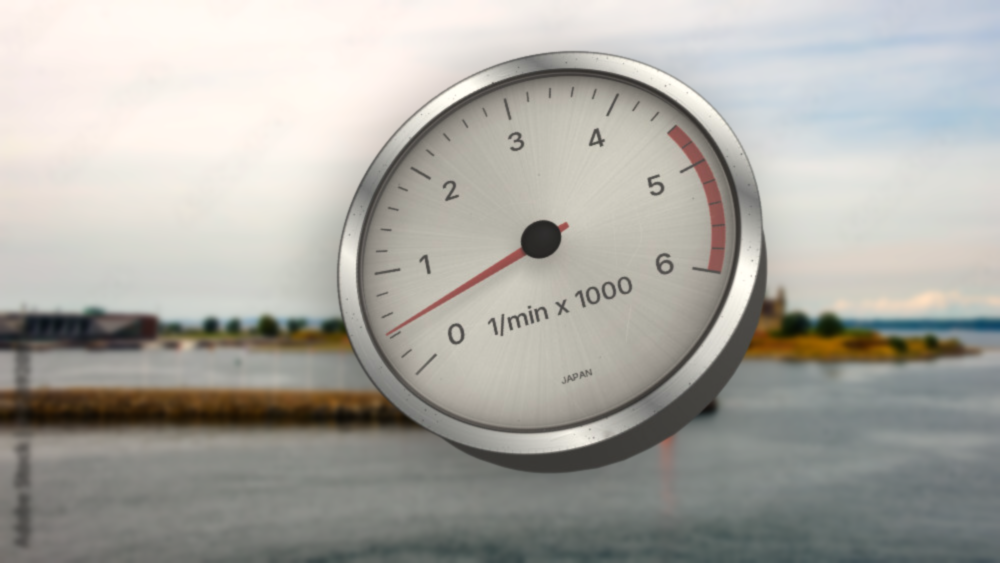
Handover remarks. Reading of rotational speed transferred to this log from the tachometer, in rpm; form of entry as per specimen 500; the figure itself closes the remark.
400
